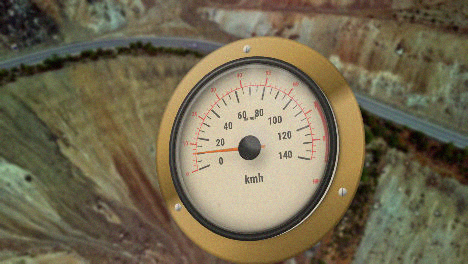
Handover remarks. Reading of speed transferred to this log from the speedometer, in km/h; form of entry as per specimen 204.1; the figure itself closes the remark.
10
